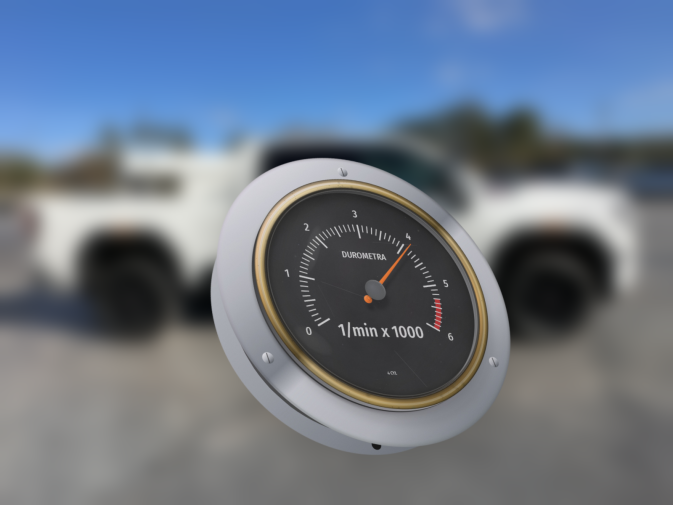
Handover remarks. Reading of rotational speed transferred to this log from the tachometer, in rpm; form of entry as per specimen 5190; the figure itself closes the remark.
4100
